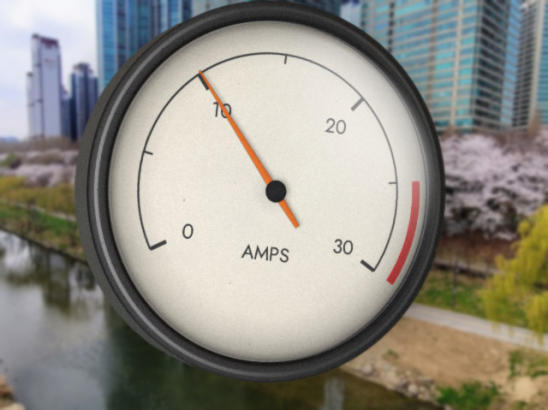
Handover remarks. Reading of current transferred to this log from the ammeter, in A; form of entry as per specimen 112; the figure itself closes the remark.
10
